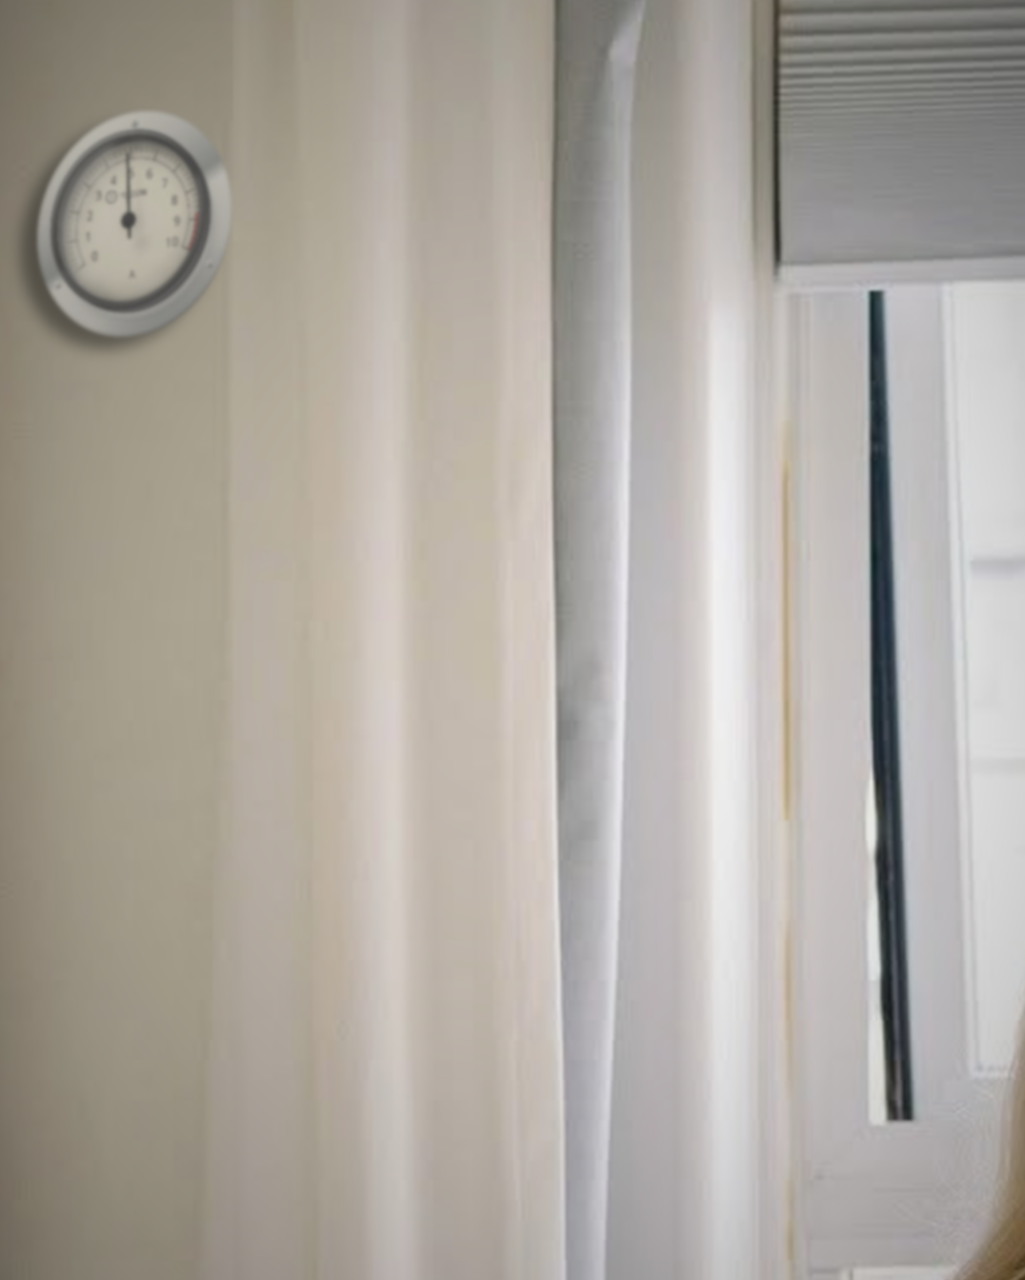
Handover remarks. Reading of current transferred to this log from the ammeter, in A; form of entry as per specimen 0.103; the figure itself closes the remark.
5
